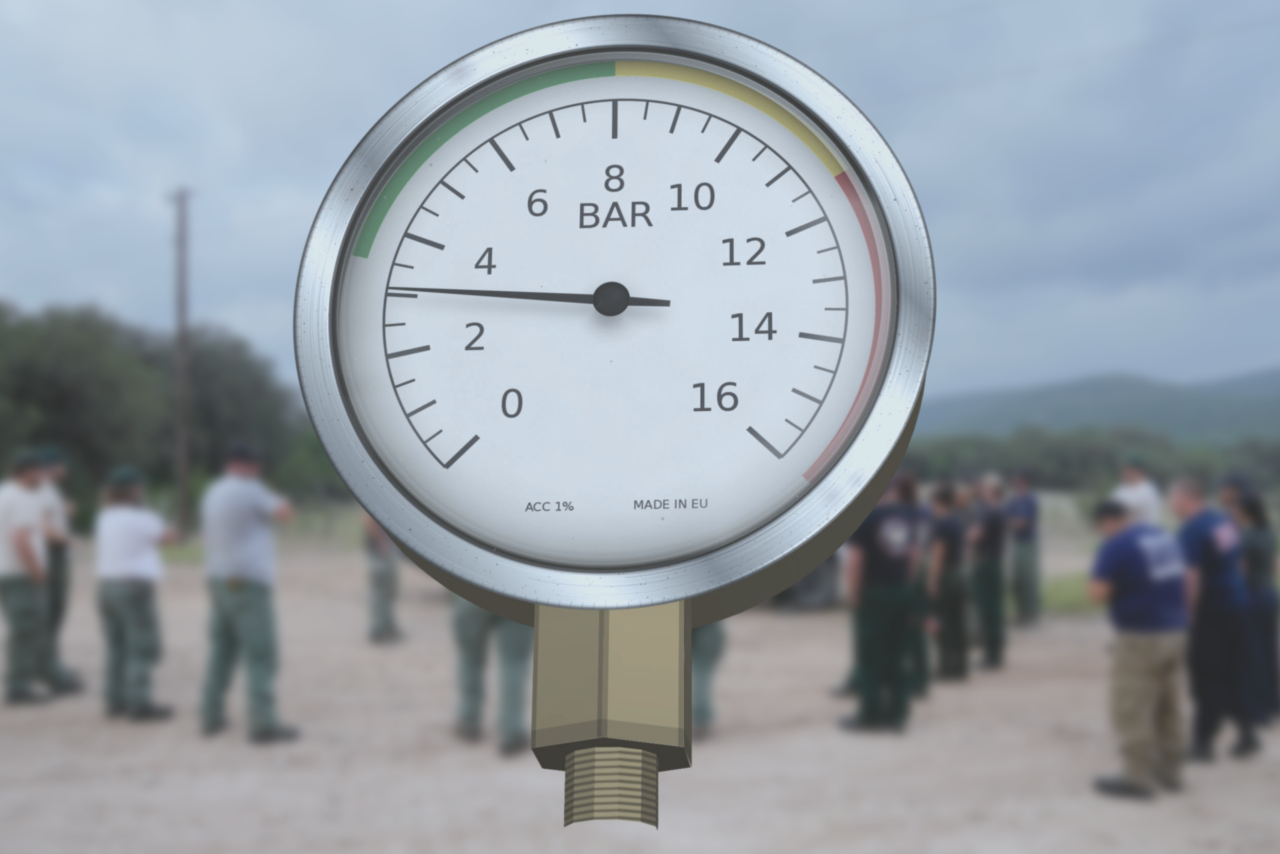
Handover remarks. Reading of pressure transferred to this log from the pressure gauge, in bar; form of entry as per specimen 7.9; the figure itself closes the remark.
3
